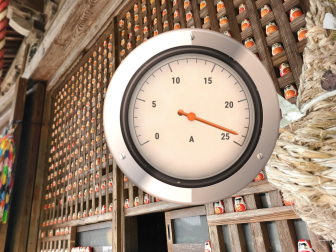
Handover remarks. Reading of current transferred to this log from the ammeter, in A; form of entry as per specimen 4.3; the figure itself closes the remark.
24
